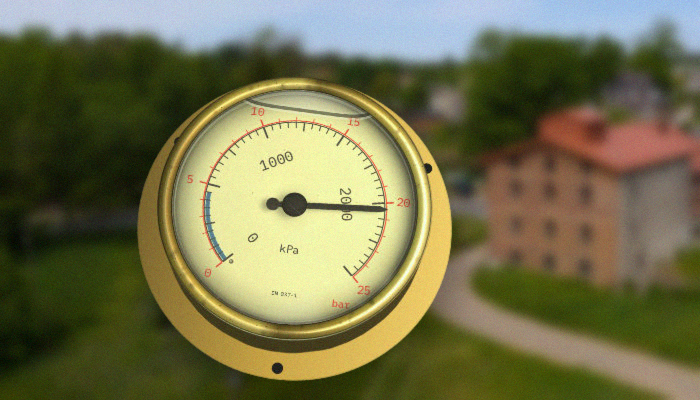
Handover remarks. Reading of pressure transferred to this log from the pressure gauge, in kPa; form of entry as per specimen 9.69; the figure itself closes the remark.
2050
